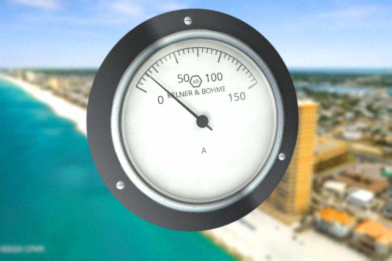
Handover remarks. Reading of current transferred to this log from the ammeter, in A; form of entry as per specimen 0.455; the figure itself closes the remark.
15
